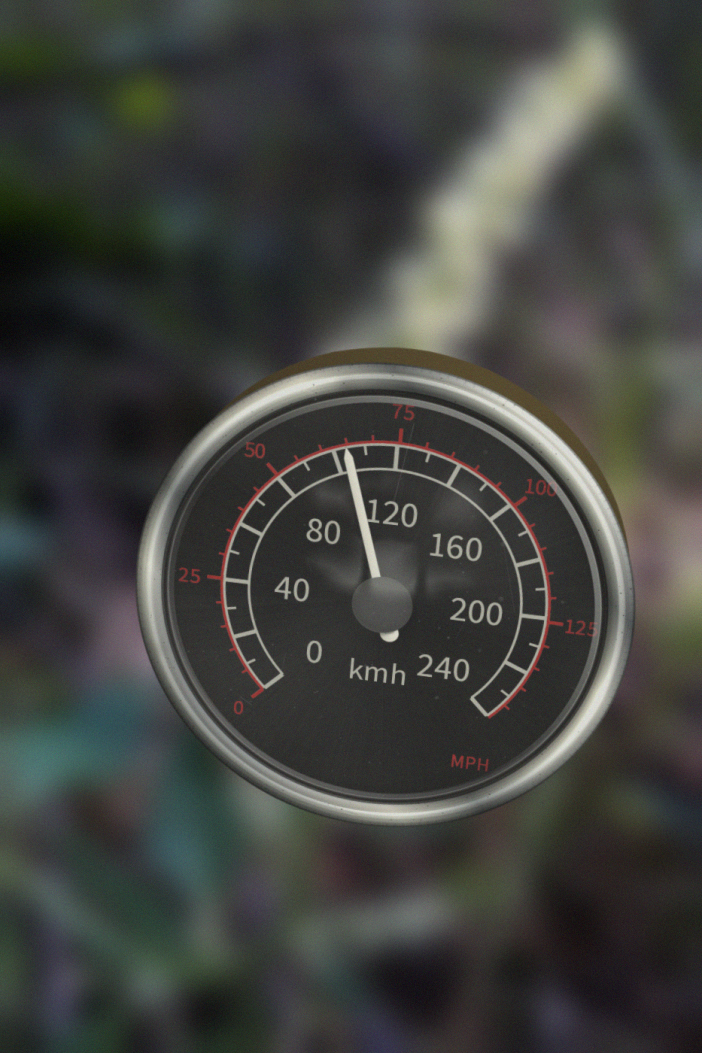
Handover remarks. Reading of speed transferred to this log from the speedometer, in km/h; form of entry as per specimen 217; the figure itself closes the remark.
105
